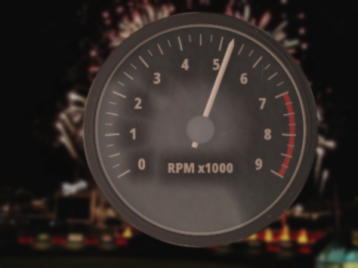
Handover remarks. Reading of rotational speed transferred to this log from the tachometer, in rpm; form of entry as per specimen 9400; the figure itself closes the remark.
5250
